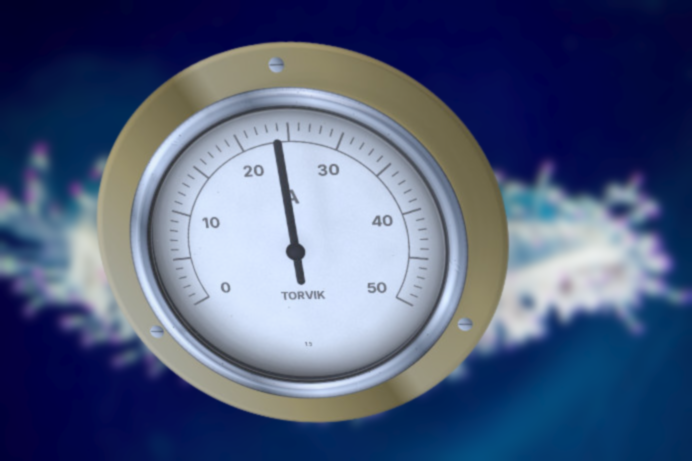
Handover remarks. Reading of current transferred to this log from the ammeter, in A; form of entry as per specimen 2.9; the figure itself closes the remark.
24
